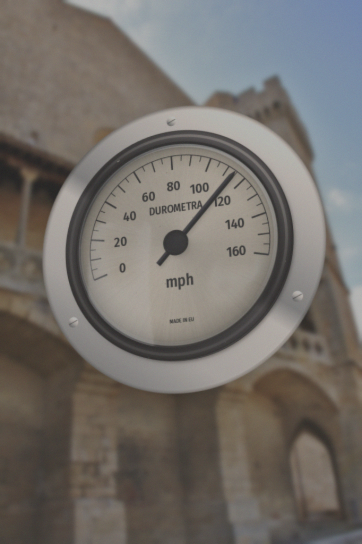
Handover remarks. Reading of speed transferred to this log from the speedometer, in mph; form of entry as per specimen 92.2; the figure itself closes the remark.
115
